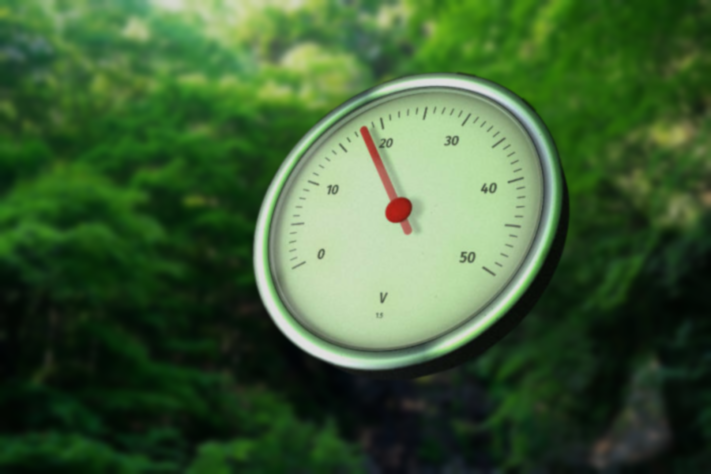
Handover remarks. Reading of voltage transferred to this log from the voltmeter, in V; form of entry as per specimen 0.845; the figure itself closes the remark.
18
